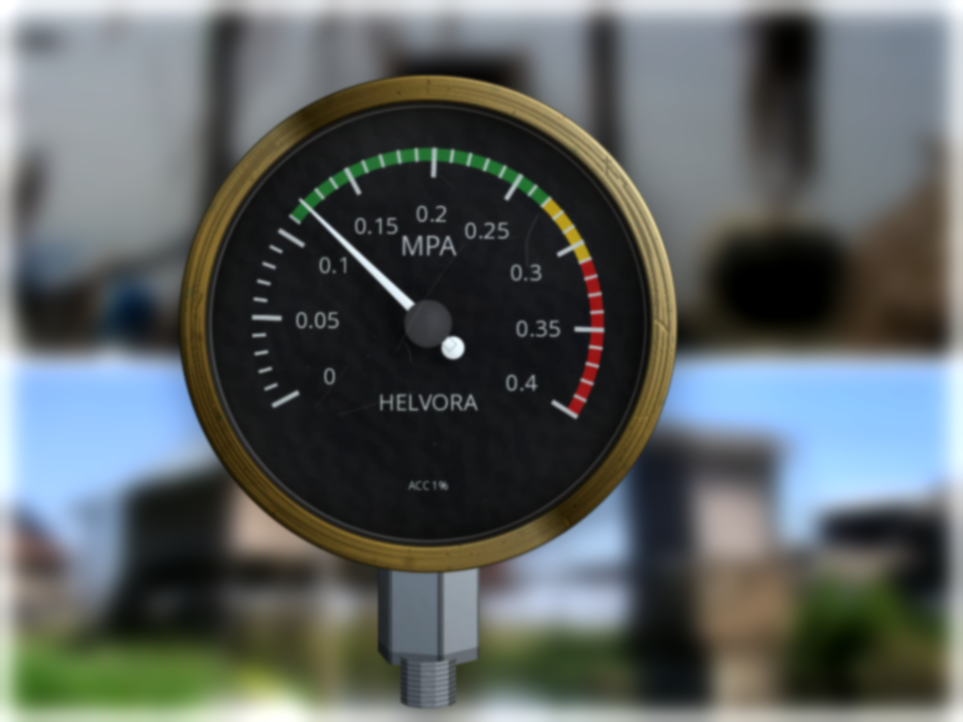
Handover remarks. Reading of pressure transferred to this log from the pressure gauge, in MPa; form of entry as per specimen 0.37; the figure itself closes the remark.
0.12
